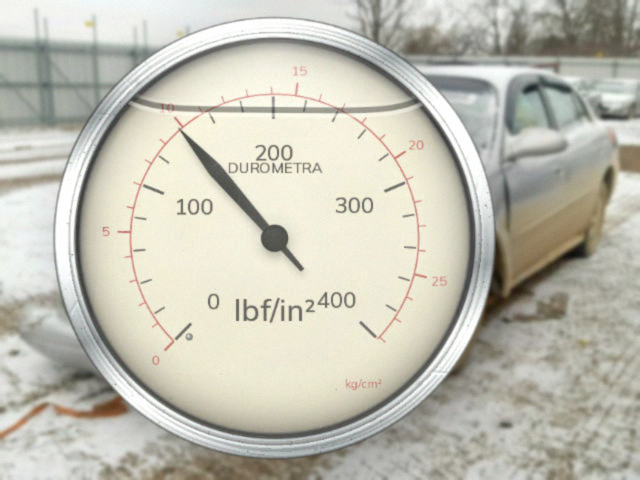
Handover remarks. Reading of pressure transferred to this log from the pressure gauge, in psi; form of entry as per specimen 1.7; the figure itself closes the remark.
140
